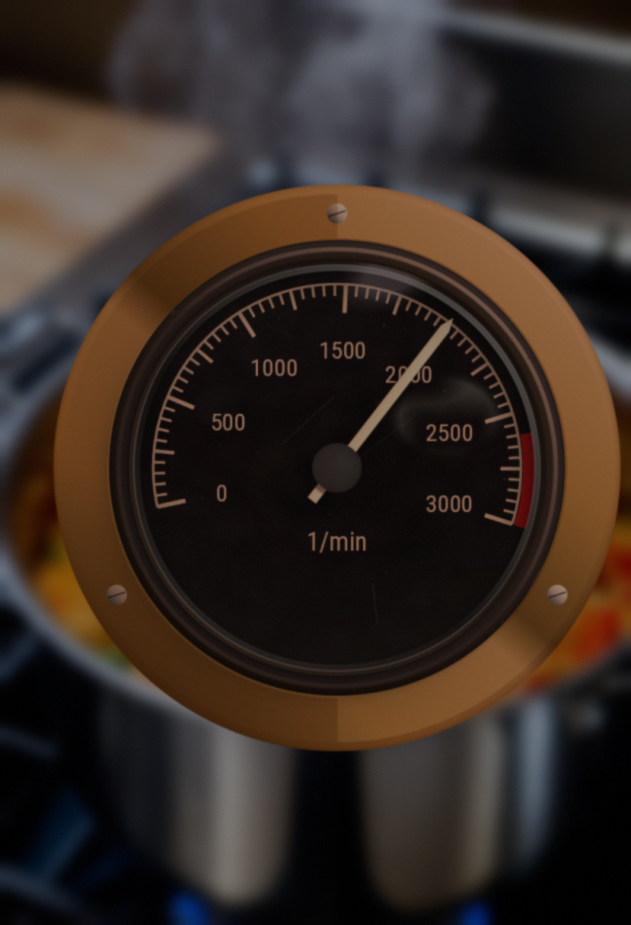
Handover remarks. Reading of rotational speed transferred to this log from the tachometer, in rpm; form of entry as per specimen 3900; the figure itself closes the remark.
2000
